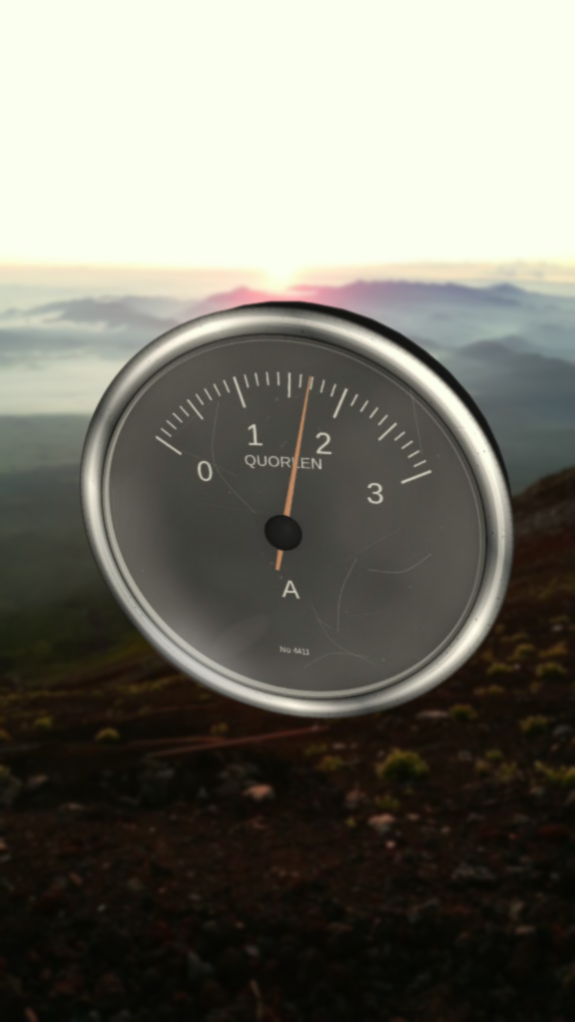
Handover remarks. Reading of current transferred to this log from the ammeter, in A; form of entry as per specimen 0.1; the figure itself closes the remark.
1.7
